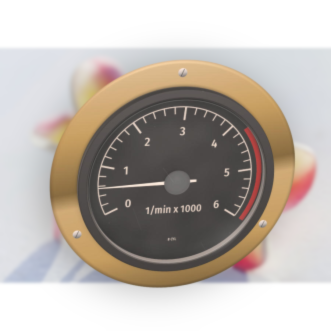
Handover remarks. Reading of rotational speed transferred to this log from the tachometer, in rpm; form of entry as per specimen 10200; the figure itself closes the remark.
600
